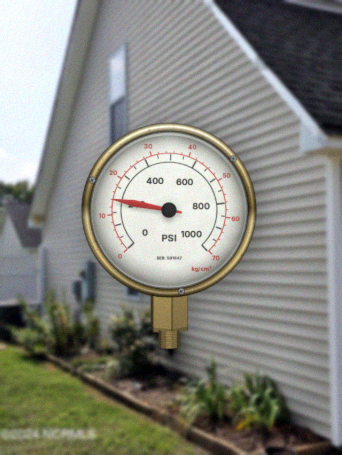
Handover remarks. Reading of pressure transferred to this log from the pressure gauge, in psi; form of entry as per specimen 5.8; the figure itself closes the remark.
200
